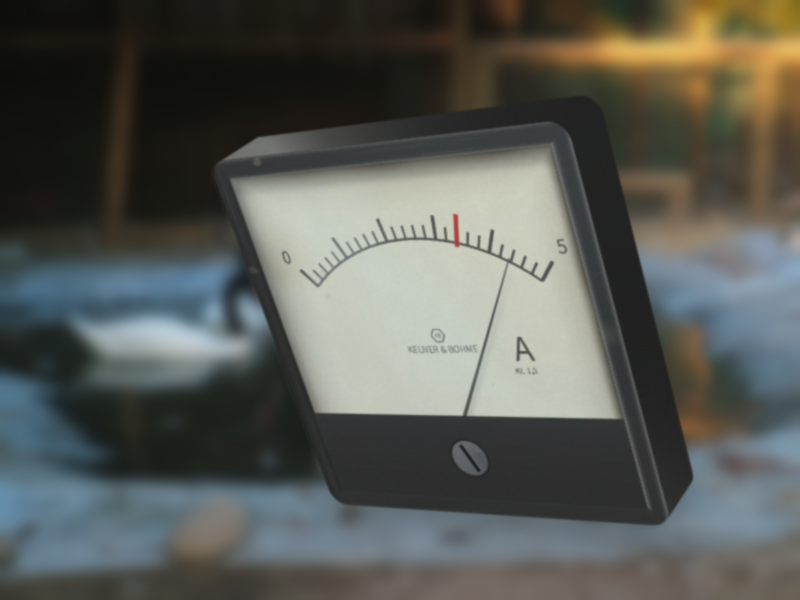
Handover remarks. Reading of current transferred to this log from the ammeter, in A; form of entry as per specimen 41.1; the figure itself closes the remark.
4.4
